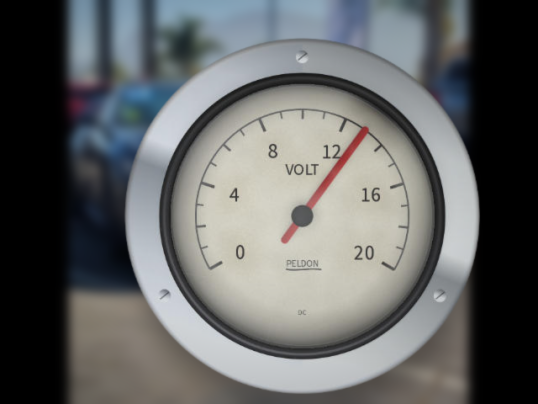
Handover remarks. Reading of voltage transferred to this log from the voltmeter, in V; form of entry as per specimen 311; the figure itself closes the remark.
13
